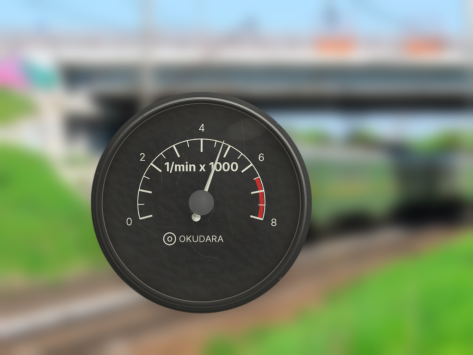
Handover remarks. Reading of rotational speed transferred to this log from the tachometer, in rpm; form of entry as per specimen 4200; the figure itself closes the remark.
4750
